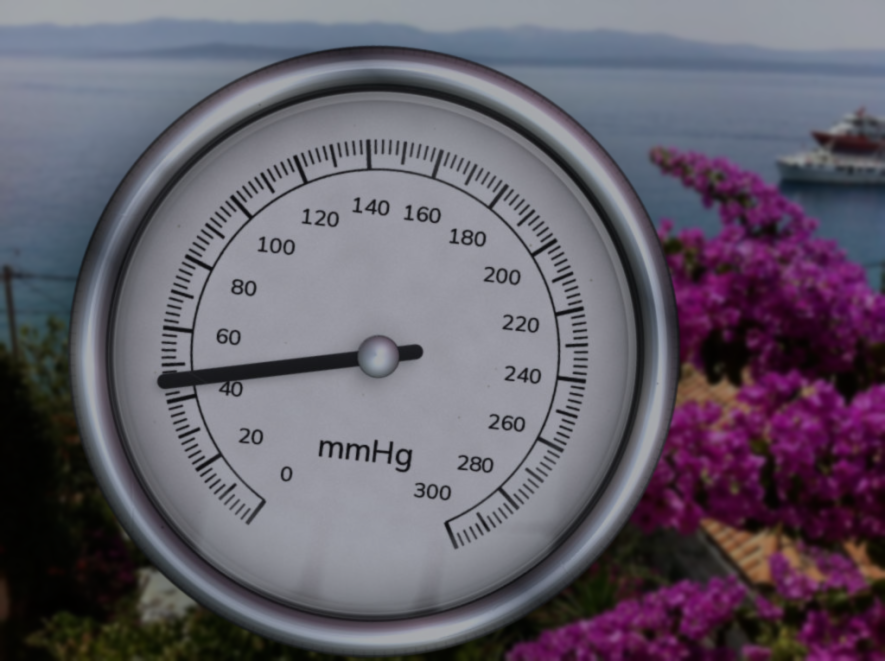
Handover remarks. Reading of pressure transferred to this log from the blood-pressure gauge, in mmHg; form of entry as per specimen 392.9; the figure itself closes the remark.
46
